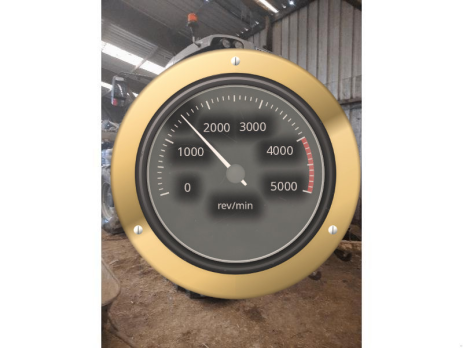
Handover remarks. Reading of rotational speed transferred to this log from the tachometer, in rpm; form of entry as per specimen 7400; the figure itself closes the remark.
1500
